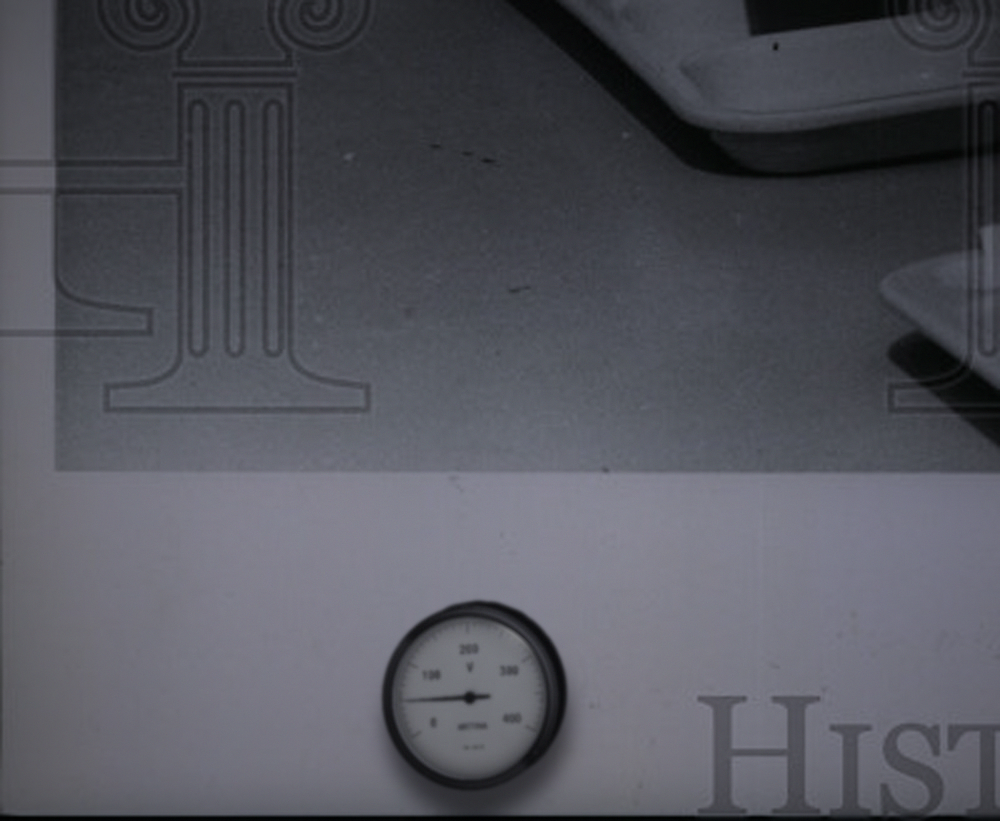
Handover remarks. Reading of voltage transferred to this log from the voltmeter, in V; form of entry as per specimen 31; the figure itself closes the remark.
50
